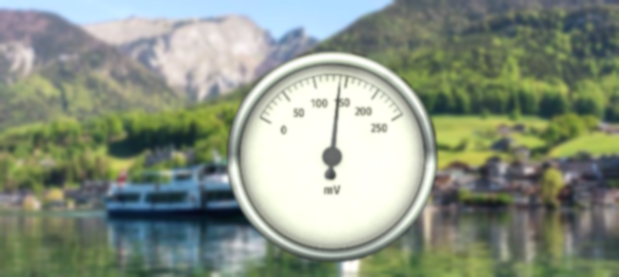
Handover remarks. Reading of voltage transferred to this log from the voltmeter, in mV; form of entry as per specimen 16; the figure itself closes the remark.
140
